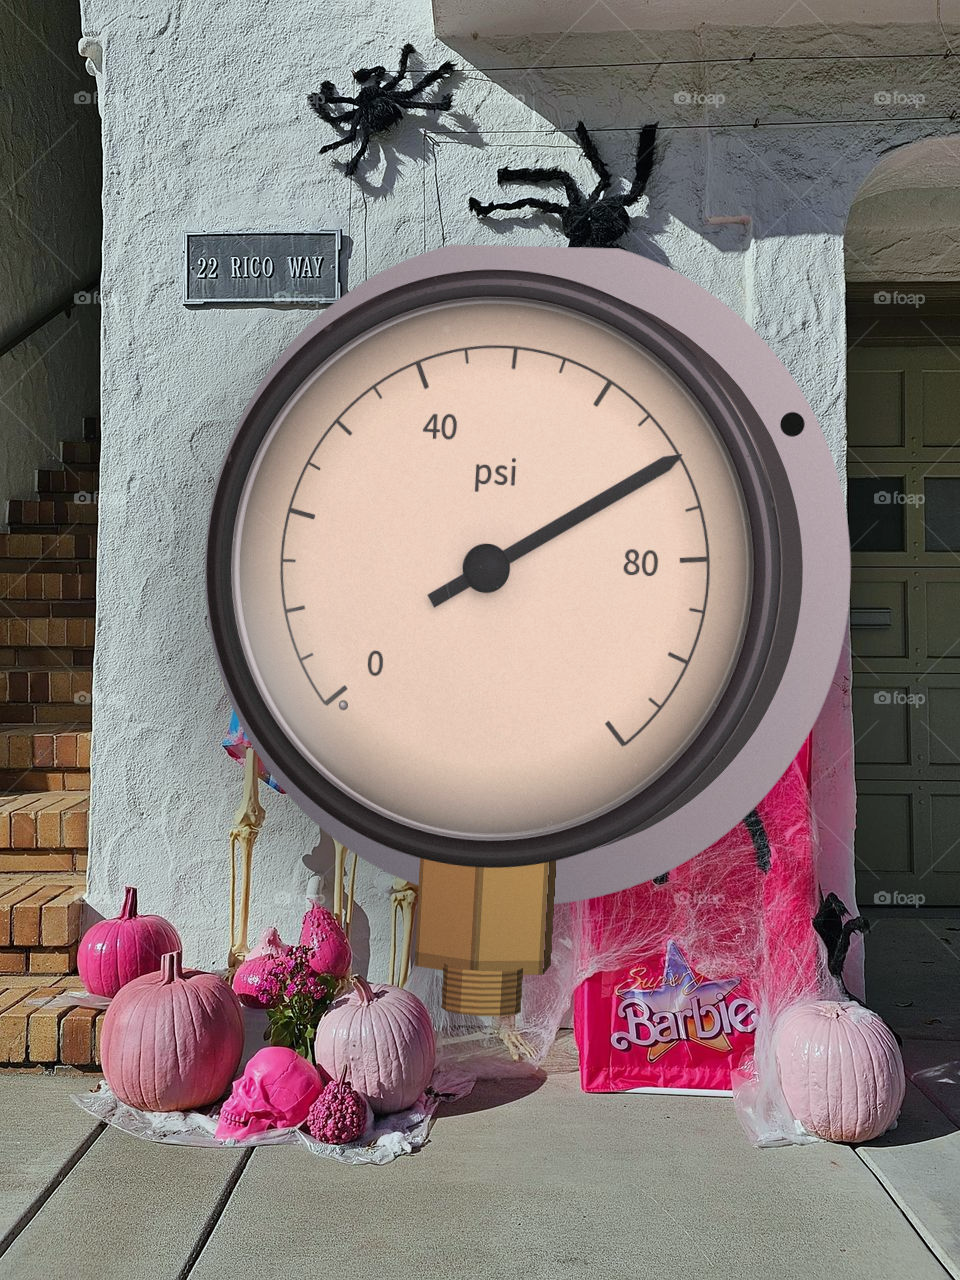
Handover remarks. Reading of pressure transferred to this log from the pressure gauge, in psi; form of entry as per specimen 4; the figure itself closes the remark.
70
